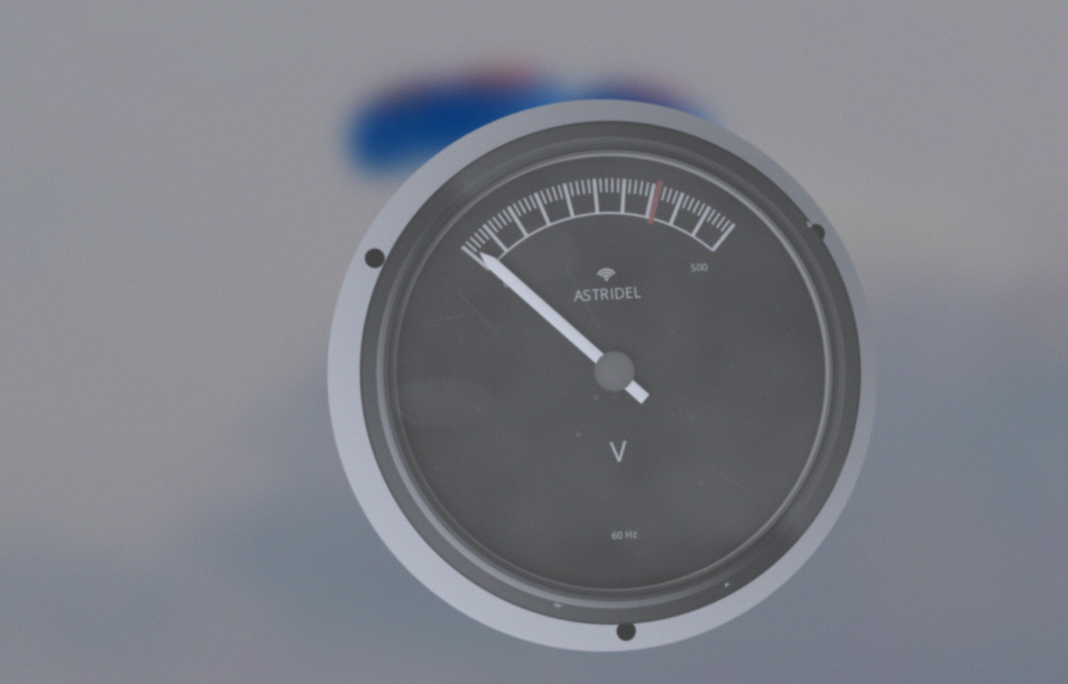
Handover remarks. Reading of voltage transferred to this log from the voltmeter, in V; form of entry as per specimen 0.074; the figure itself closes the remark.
10
